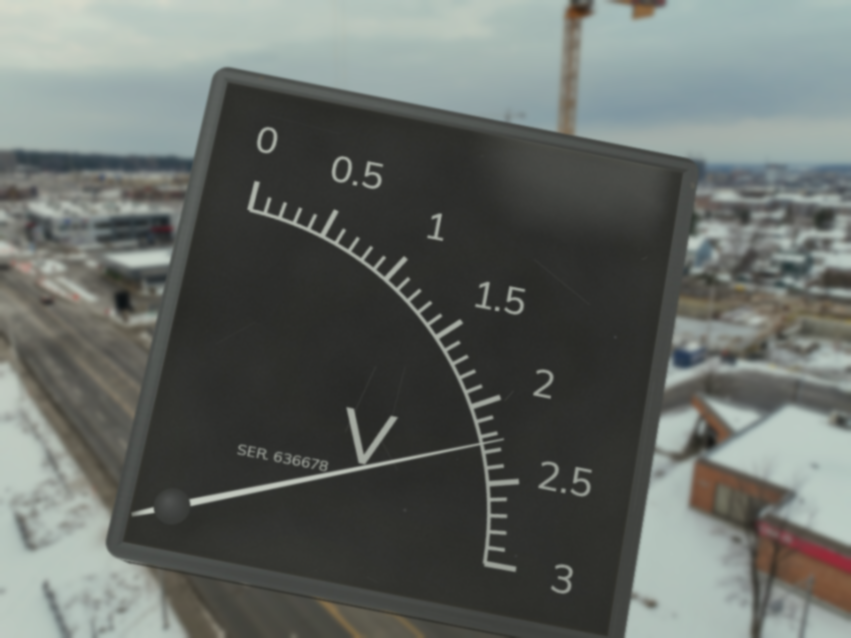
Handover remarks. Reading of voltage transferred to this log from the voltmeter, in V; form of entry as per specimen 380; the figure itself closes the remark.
2.25
